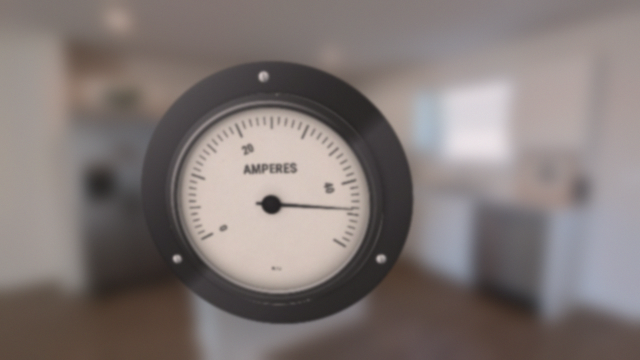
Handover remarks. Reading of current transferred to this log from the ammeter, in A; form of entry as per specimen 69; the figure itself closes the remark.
44
